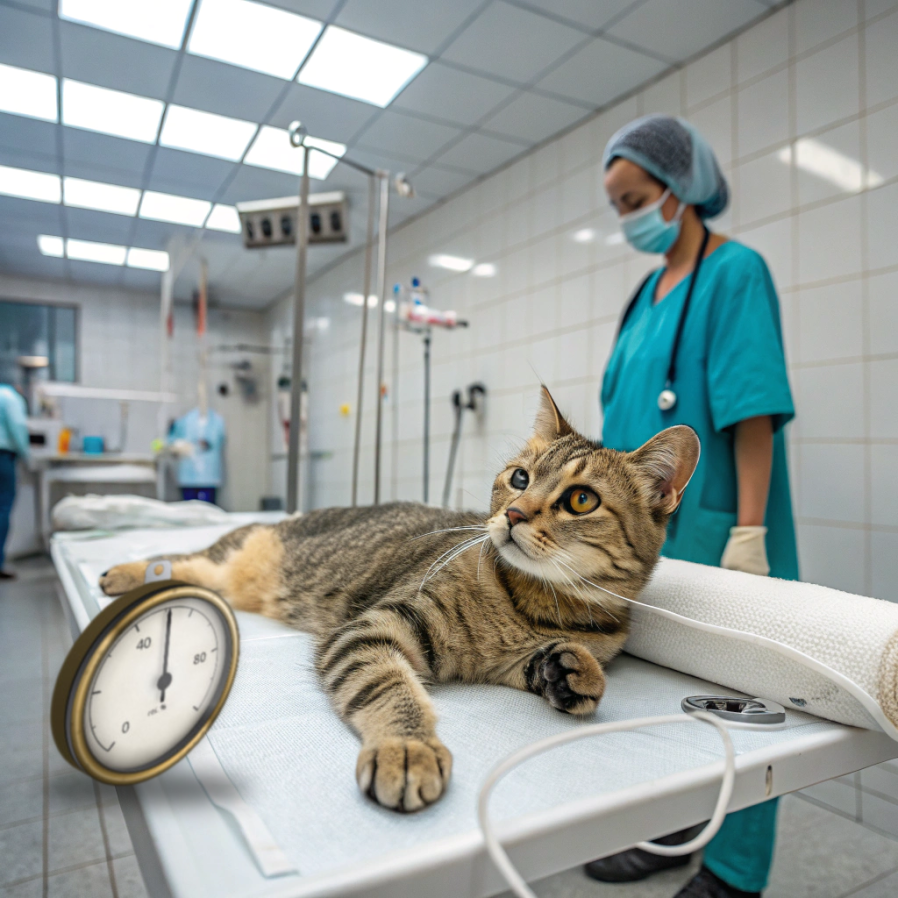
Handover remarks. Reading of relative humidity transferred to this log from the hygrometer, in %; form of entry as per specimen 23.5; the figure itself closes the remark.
50
